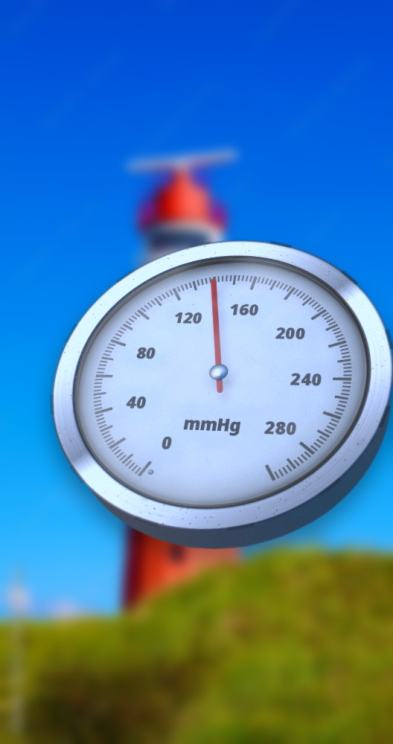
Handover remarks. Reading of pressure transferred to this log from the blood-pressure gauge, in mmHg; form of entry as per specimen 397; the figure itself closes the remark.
140
